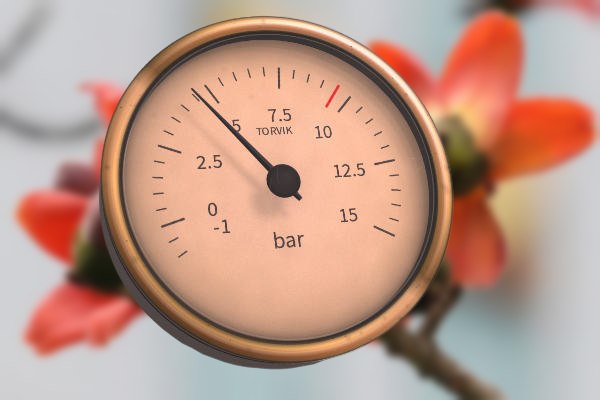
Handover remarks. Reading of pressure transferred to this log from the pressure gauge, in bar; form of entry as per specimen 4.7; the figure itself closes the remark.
4.5
